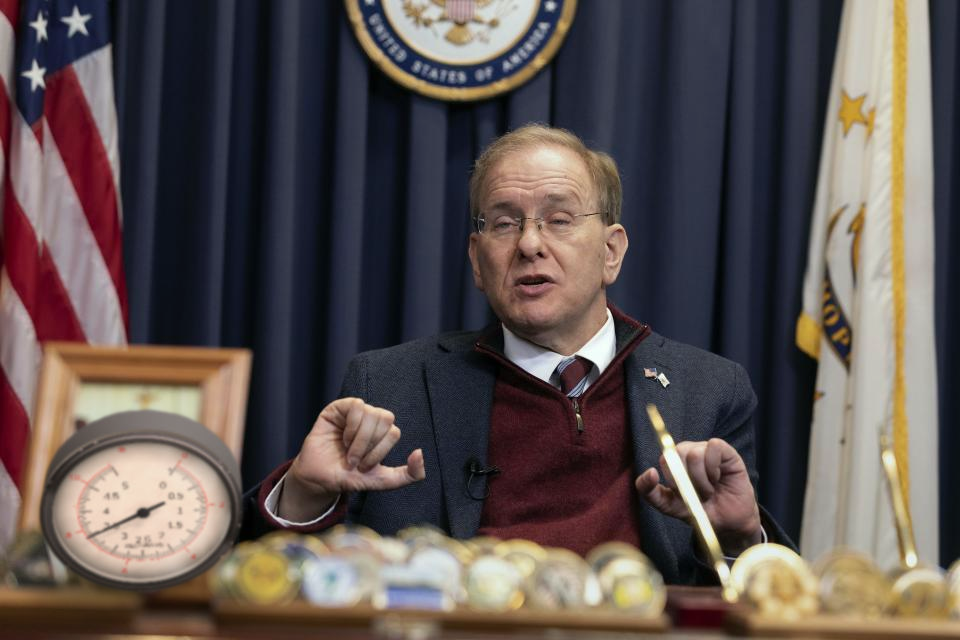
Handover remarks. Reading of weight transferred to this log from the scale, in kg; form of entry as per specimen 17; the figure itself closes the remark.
3.5
